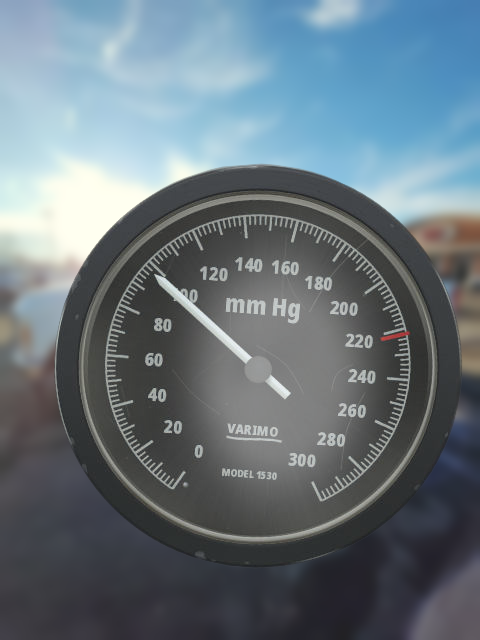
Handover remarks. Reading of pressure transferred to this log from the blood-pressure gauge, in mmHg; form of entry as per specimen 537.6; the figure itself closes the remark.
98
